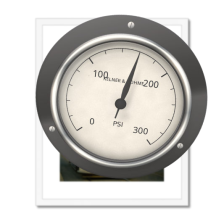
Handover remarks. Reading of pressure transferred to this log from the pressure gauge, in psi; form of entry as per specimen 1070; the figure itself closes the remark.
160
